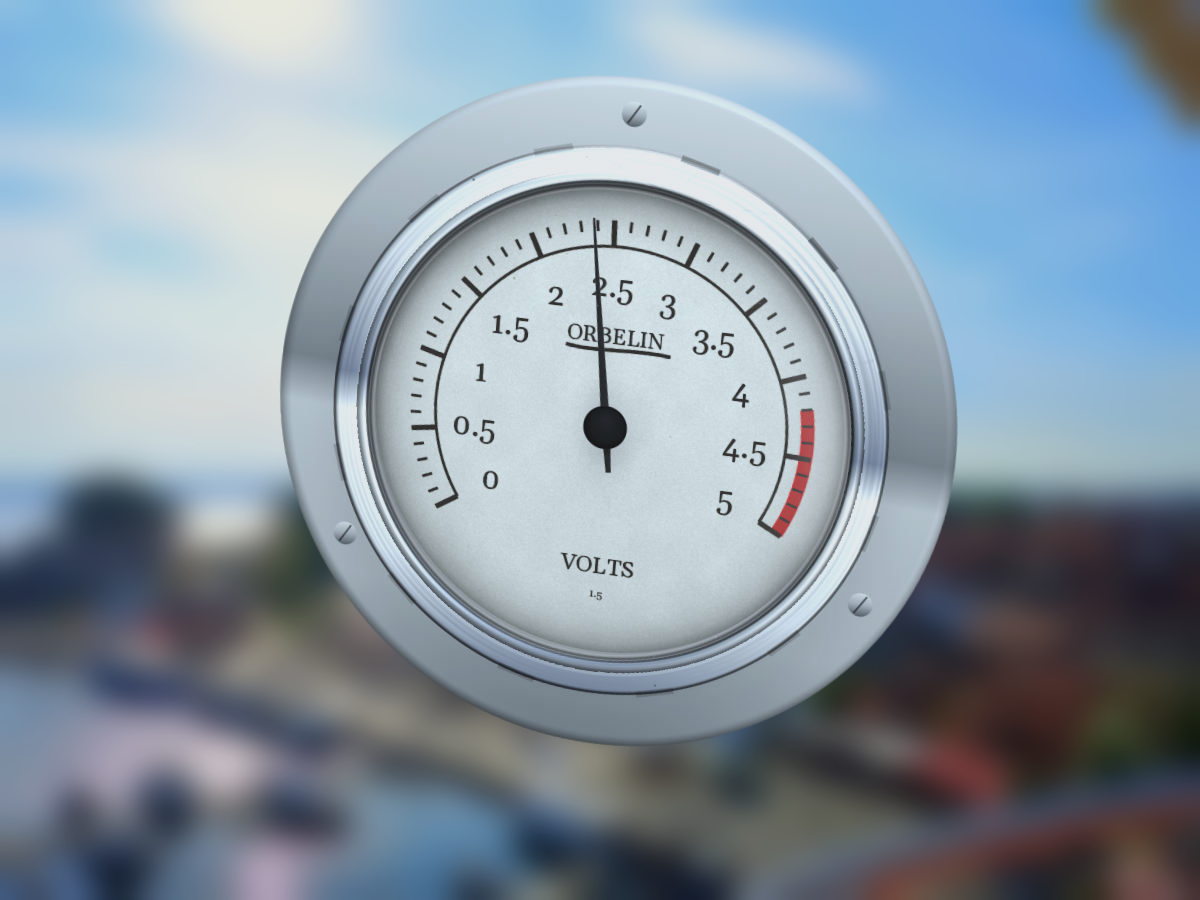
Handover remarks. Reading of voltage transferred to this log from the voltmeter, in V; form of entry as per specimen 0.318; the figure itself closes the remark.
2.4
